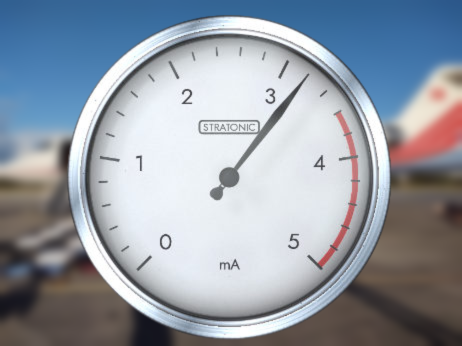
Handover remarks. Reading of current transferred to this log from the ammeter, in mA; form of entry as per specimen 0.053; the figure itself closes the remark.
3.2
